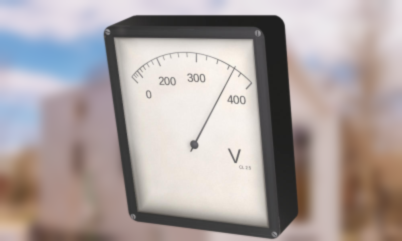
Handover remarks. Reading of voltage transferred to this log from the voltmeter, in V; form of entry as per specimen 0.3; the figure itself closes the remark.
370
